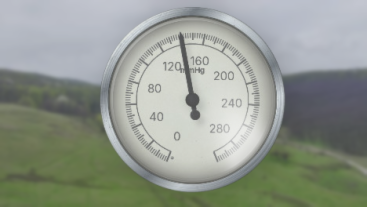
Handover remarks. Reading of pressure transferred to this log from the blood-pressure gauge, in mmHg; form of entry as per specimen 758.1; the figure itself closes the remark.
140
